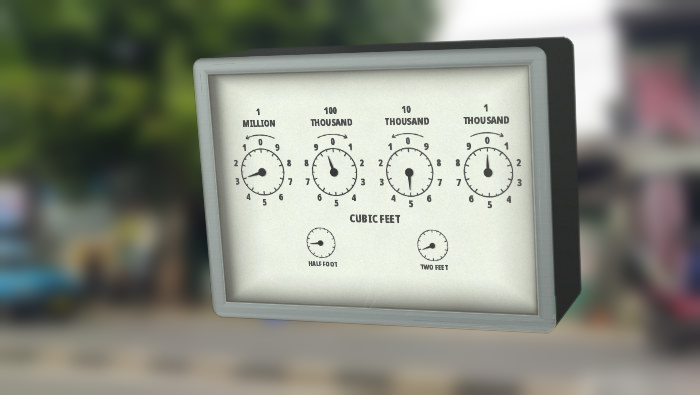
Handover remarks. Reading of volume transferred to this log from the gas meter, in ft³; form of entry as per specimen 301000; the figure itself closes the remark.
295000
